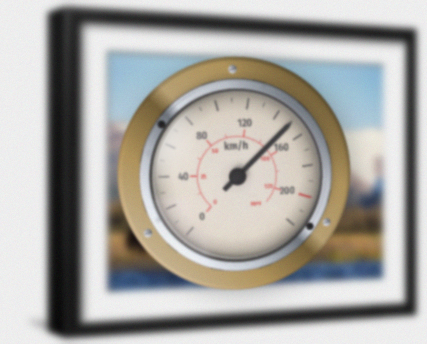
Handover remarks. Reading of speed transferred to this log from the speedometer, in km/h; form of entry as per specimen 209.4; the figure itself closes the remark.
150
